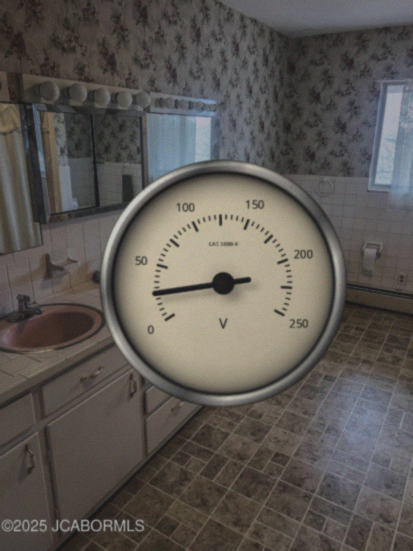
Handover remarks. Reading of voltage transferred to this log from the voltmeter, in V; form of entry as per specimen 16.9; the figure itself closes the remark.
25
